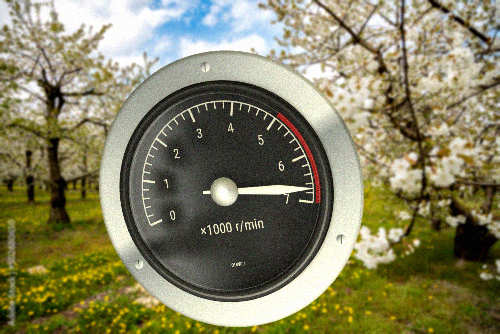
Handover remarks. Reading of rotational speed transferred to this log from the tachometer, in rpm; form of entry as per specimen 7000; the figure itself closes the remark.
6700
